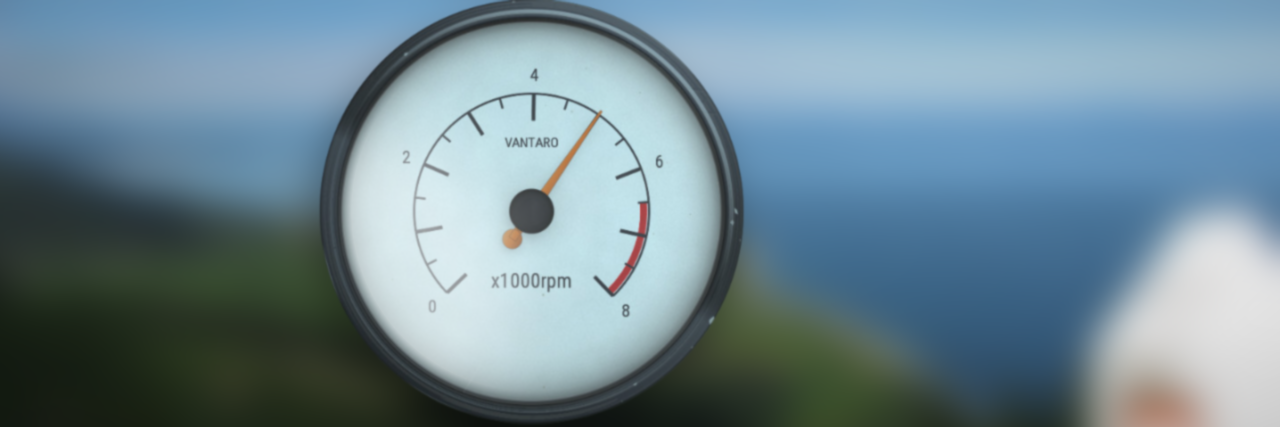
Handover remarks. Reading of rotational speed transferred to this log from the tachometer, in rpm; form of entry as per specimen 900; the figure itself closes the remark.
5000
